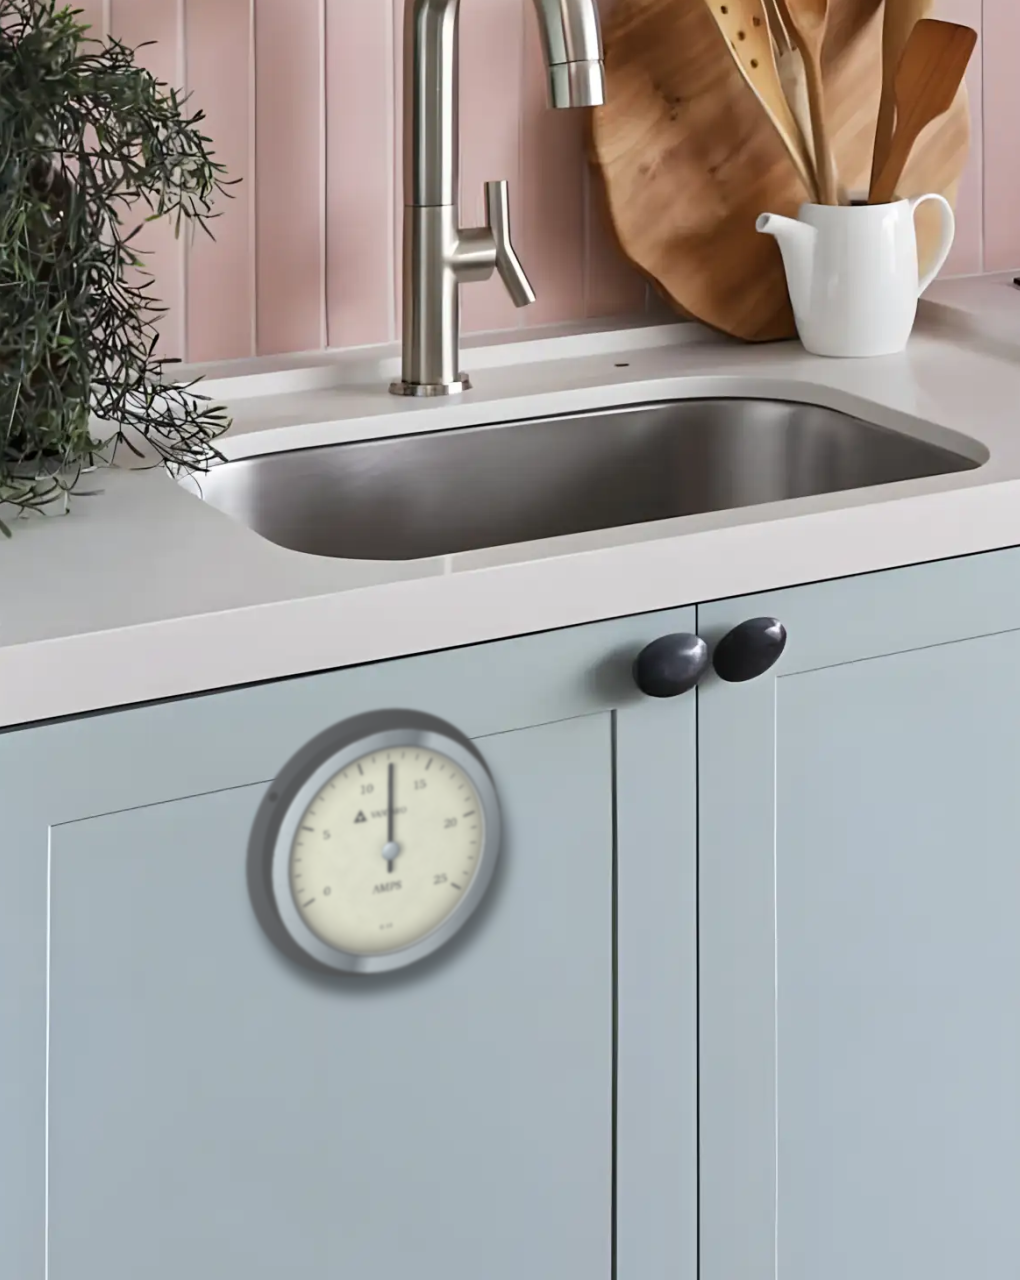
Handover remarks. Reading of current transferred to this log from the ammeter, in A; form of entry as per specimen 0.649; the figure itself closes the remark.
12
